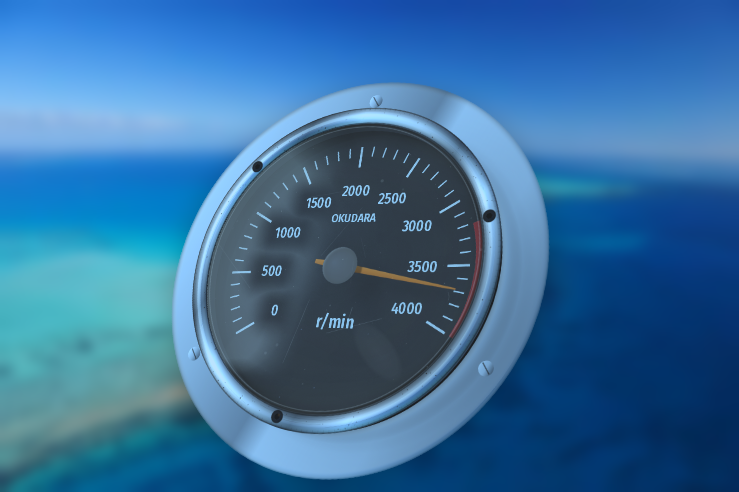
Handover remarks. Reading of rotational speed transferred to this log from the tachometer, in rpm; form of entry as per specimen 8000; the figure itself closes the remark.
3700
